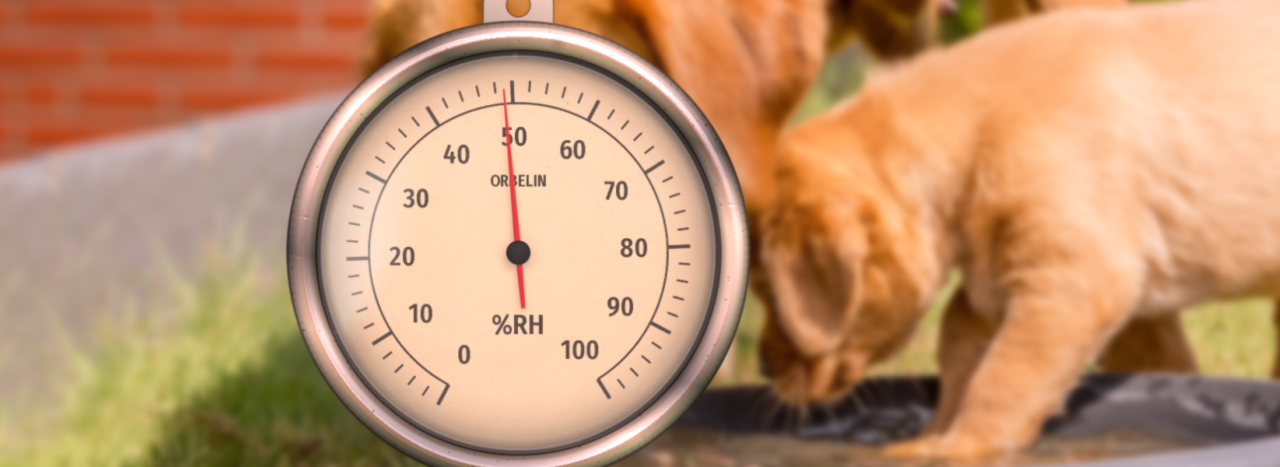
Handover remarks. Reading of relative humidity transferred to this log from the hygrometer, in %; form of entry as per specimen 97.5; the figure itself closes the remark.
49
